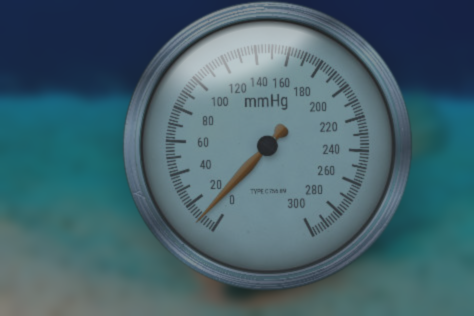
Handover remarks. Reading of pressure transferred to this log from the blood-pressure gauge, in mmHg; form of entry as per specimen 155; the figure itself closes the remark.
10
